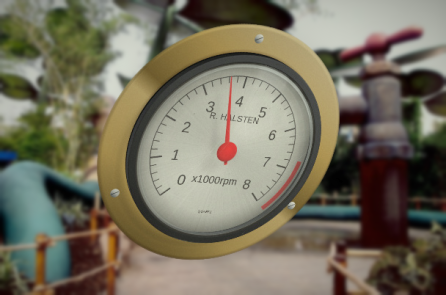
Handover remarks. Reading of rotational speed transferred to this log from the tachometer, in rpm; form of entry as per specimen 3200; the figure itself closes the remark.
3600
